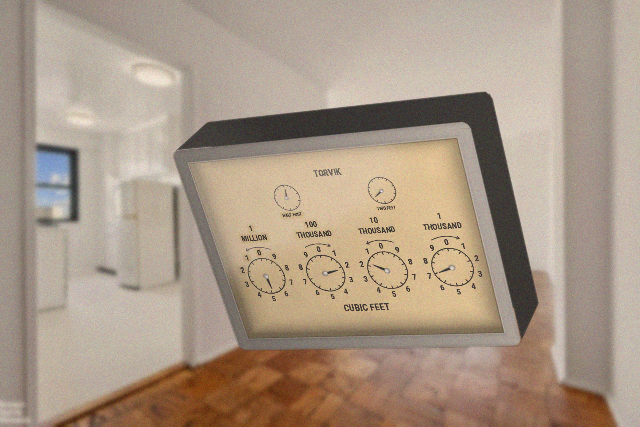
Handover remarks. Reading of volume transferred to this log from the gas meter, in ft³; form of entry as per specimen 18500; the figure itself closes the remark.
521700
